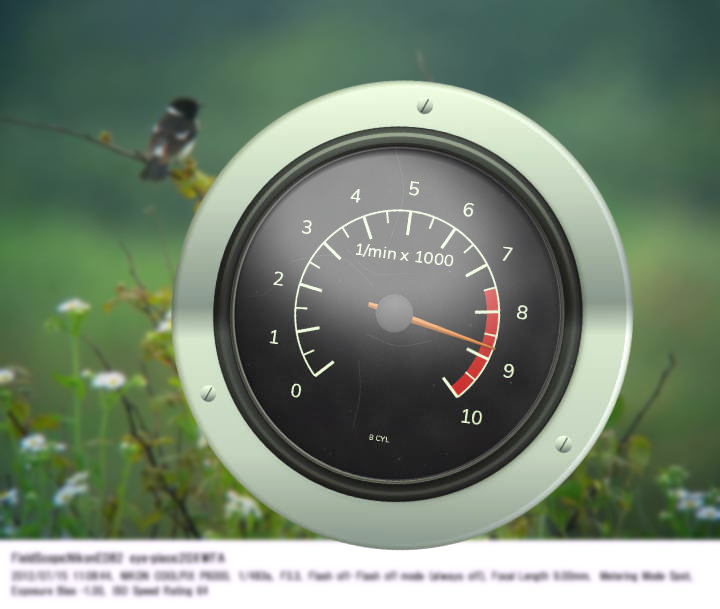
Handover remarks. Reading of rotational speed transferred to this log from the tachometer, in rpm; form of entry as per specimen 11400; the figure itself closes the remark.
8750
